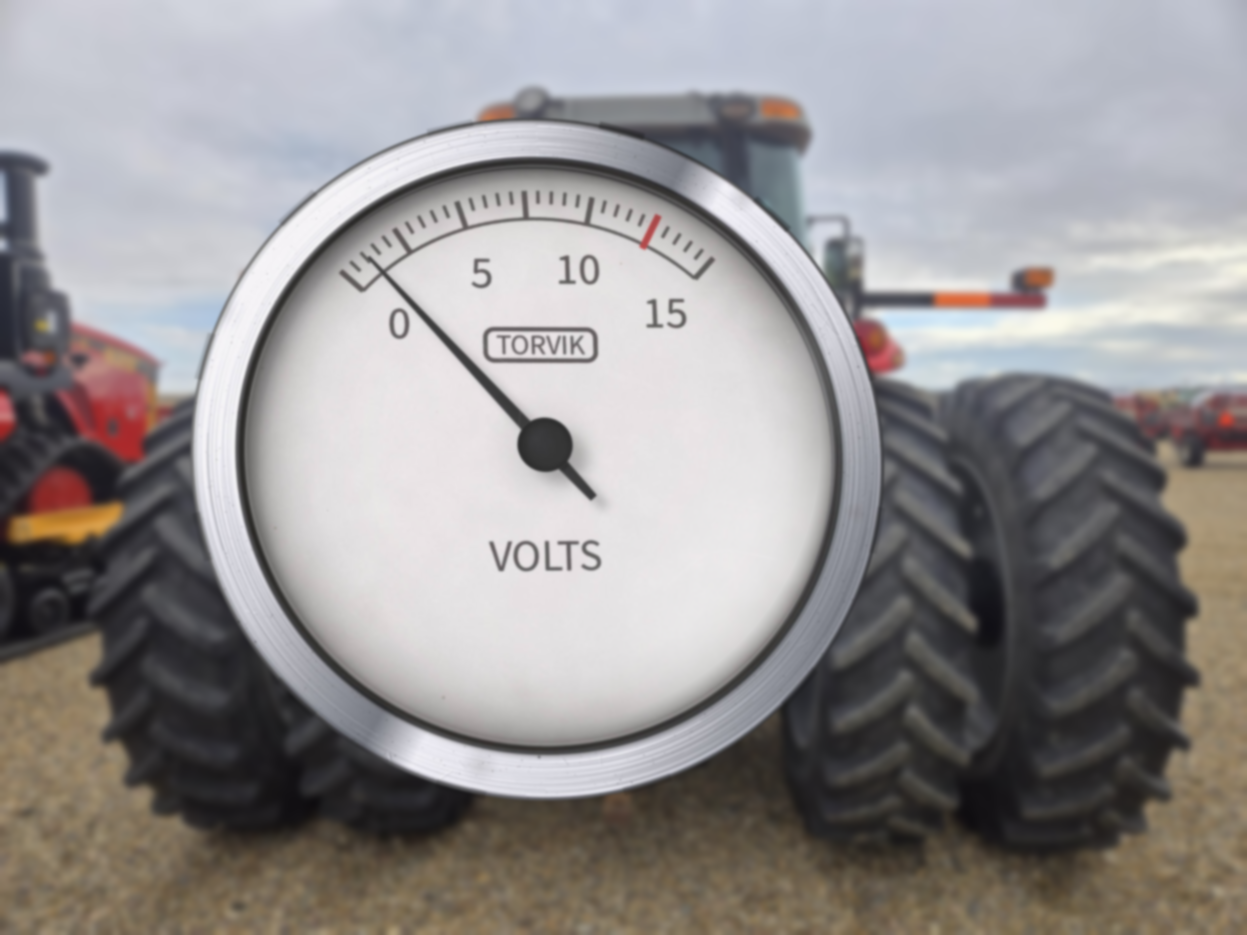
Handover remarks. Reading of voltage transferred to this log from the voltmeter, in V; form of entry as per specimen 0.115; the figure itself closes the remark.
1
